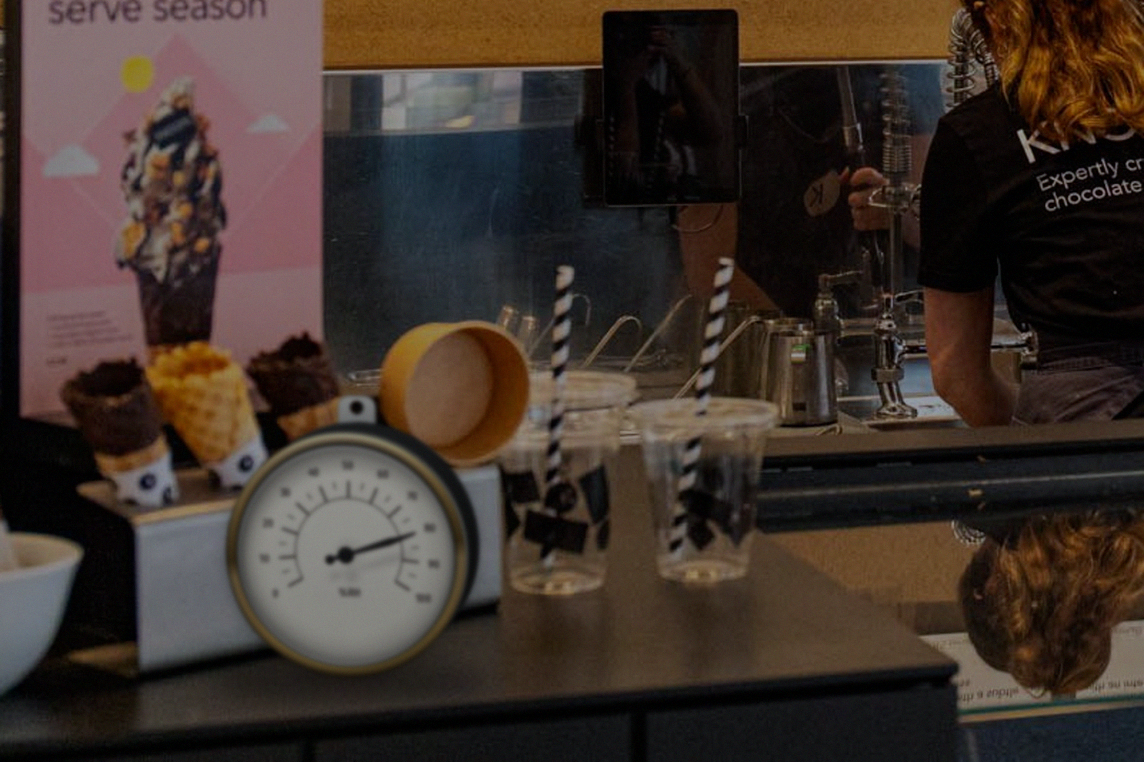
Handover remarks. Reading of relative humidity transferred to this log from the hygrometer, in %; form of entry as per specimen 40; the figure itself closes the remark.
80
